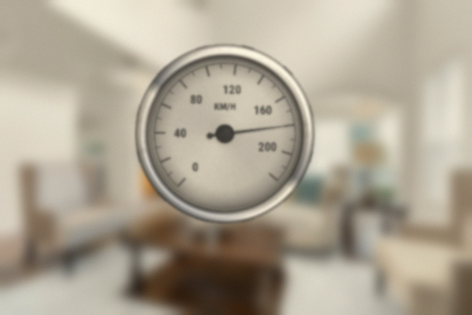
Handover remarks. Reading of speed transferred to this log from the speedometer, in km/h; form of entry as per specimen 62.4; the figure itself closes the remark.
180
